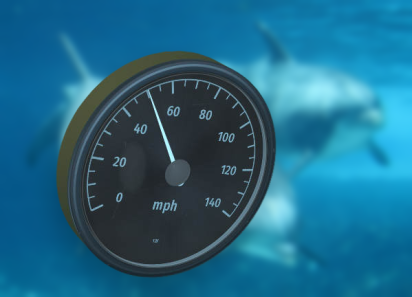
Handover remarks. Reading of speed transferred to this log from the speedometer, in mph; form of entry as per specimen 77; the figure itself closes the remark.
50
